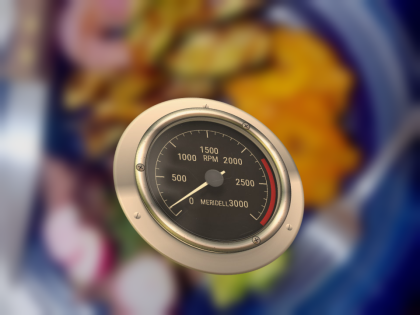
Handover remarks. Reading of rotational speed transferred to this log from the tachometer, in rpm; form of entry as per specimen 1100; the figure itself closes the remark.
100
